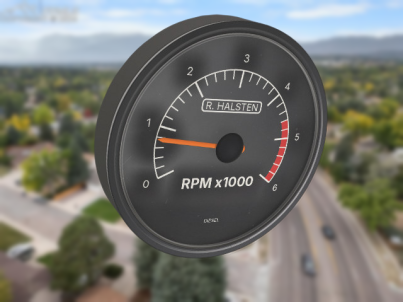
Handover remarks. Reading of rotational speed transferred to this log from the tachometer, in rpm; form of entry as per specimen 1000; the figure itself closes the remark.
800
